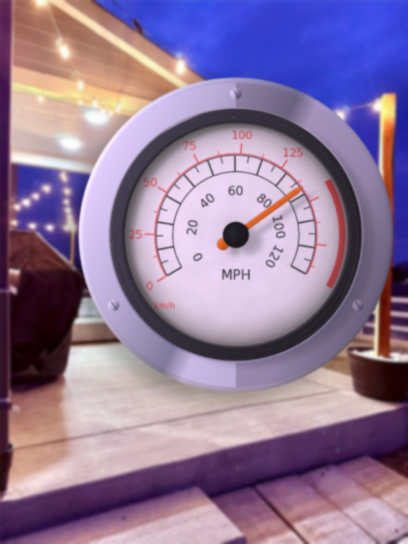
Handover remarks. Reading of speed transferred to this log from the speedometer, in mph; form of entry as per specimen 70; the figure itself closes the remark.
87.5
